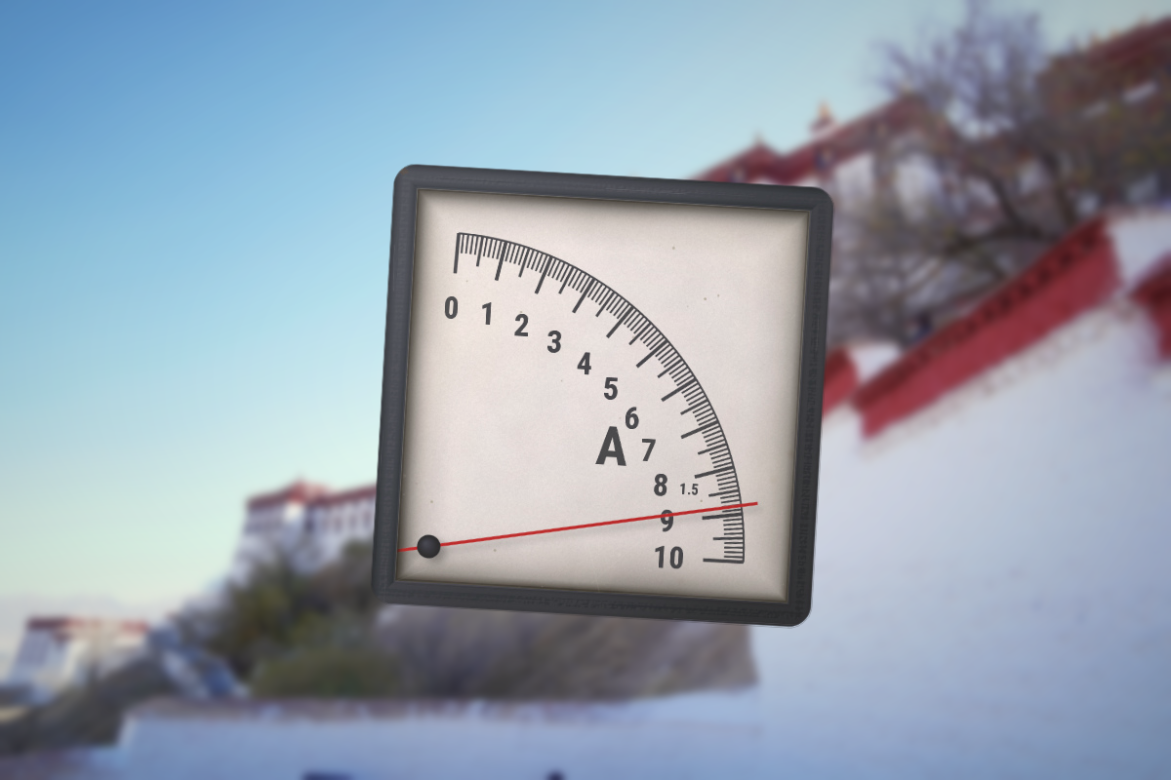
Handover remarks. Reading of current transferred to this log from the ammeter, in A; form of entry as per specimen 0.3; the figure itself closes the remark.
8.8
